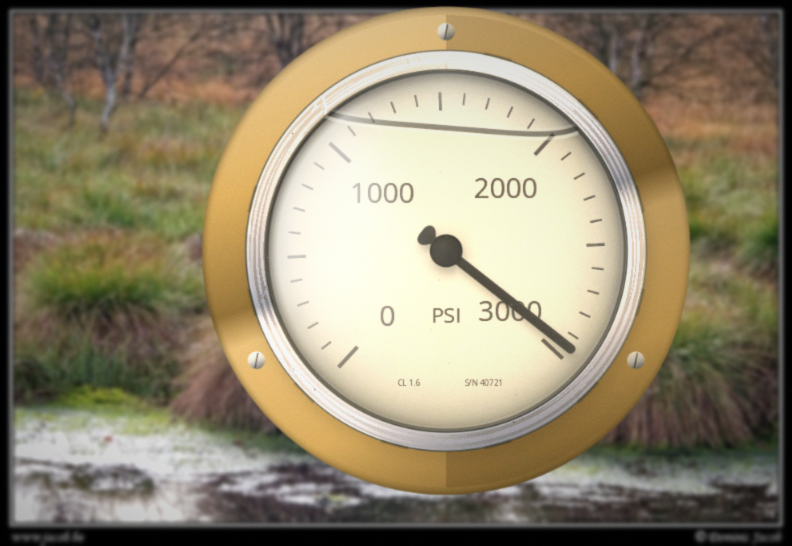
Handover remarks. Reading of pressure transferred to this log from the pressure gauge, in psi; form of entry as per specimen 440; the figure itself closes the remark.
2950
